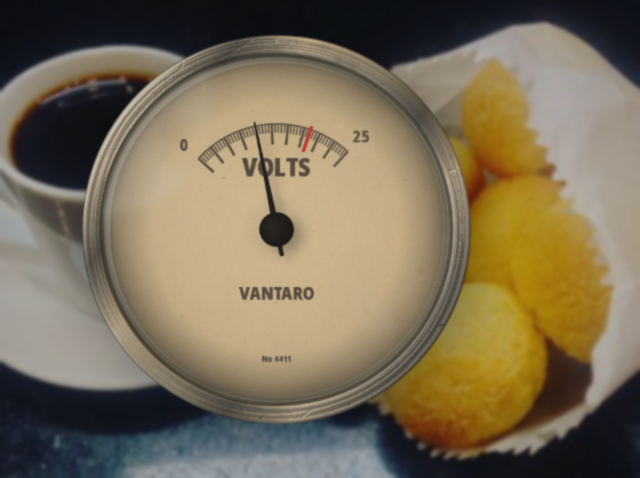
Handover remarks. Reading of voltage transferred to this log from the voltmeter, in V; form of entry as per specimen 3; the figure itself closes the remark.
10
